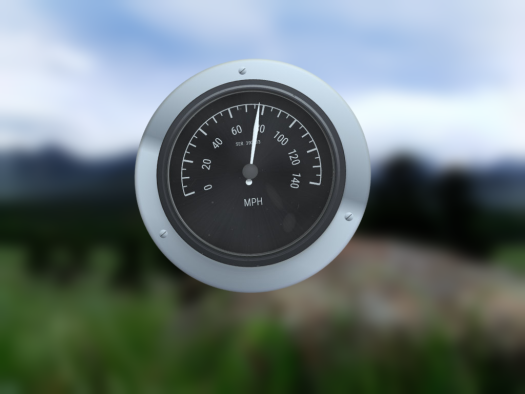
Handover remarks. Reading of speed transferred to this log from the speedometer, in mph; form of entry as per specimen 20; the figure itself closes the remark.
77.5
